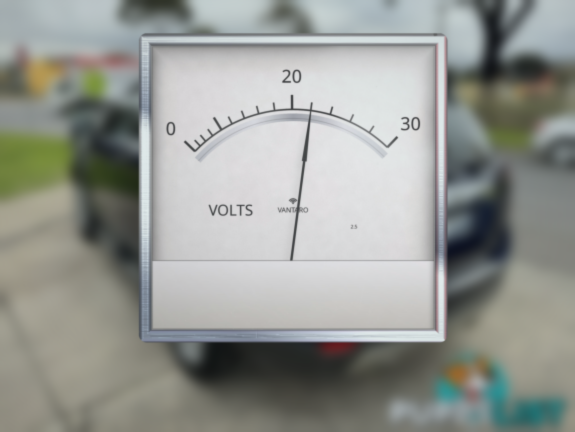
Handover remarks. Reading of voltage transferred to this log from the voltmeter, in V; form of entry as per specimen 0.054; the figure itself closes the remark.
22
